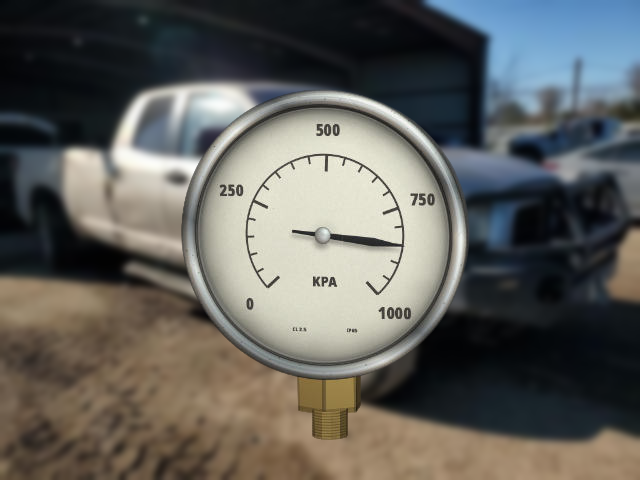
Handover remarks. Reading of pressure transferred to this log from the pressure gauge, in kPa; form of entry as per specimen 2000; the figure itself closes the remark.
850
